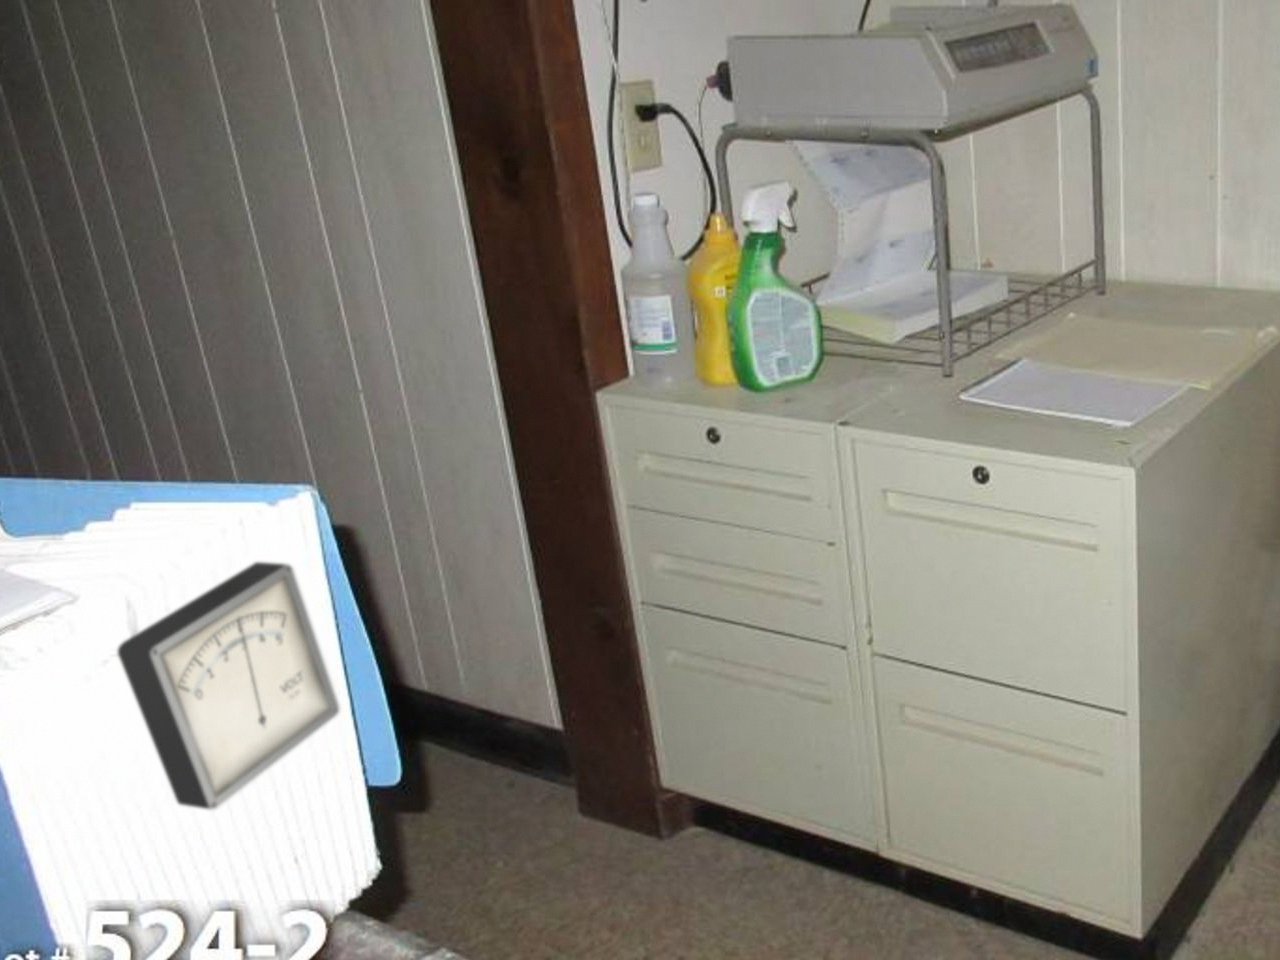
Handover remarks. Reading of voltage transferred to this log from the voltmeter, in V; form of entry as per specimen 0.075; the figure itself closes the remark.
3
